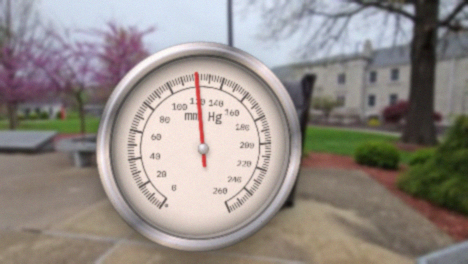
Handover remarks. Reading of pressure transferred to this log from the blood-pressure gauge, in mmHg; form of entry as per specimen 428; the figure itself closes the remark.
120
